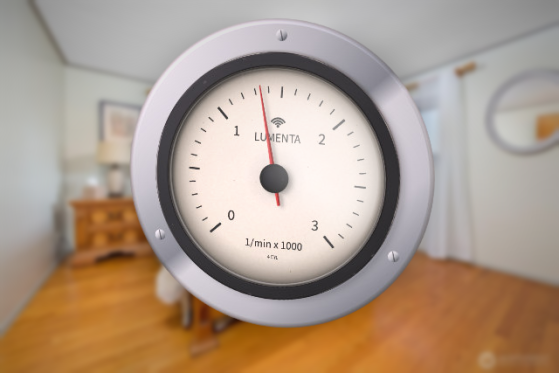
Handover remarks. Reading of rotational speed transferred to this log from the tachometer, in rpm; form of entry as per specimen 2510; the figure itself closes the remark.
1350
